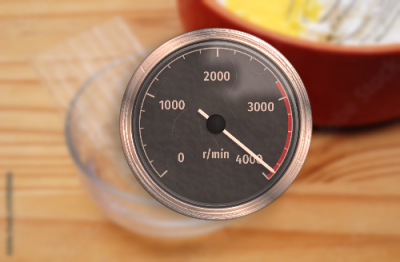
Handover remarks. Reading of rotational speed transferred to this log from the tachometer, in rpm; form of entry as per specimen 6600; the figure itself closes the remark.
3900
